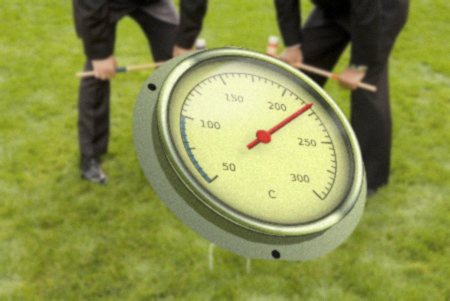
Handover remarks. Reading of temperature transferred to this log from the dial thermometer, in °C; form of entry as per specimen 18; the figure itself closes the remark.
220
